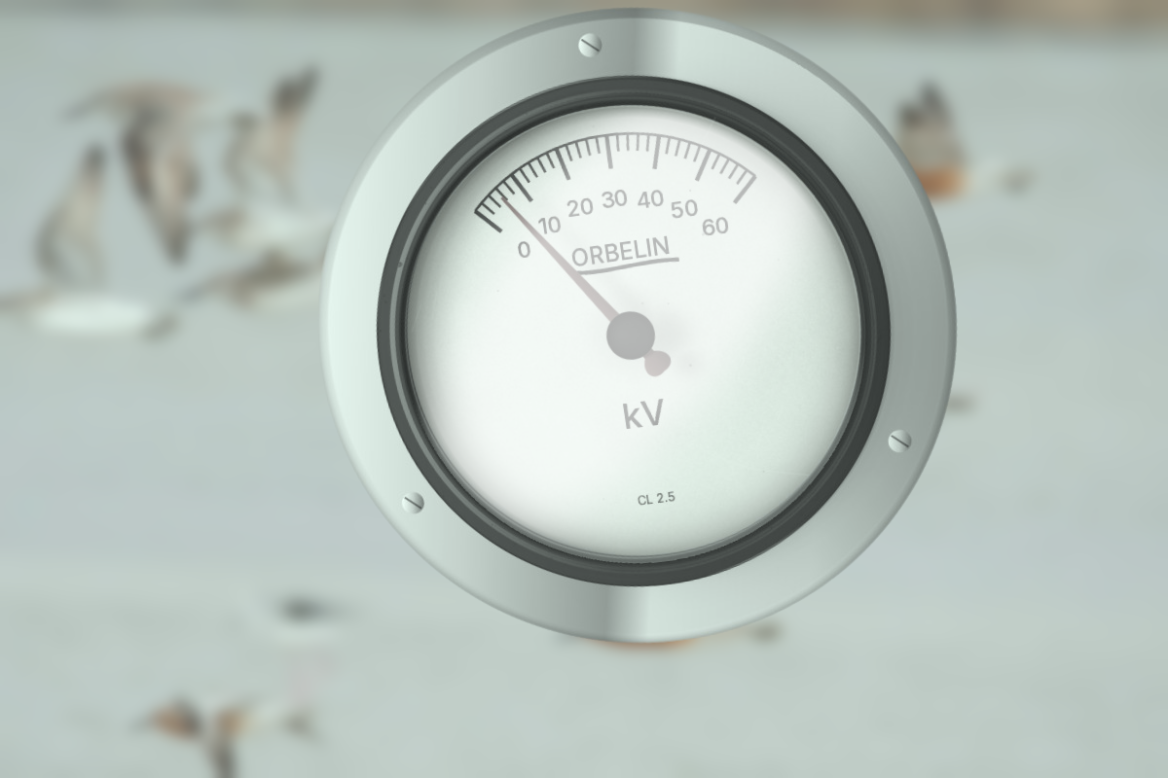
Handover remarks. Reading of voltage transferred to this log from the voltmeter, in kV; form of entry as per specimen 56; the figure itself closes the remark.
6
